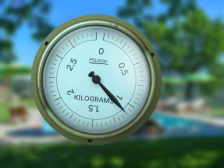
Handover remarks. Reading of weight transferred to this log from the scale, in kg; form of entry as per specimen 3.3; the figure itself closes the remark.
1.1
